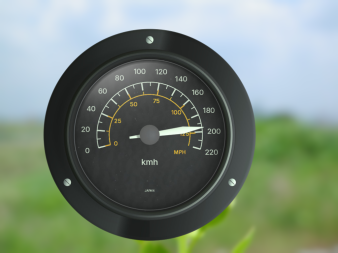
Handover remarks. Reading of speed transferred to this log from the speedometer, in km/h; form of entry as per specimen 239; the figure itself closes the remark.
195
